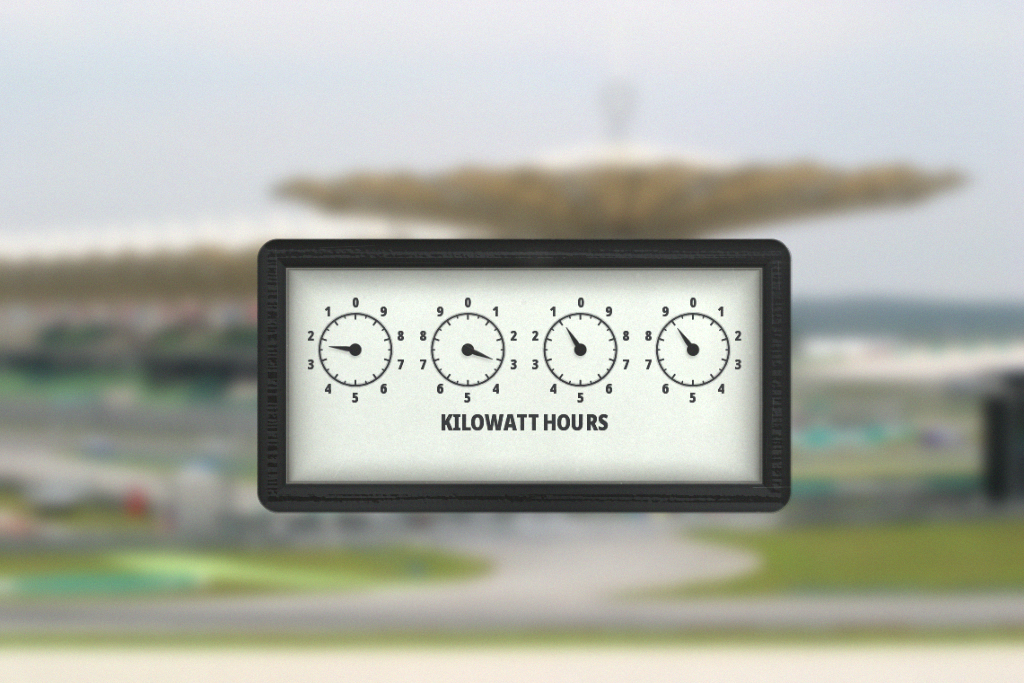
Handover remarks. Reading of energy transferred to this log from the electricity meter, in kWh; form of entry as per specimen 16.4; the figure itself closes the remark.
2309
